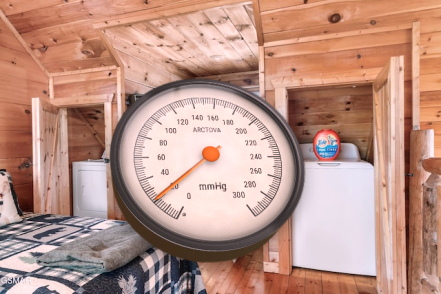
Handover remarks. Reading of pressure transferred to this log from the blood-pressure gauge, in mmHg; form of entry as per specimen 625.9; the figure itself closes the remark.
20
